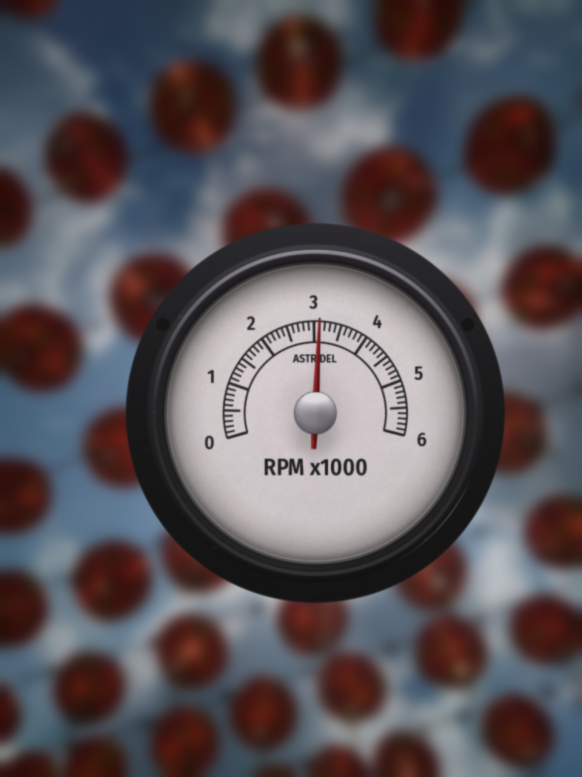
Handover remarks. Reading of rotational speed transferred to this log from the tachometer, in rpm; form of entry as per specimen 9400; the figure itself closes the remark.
3100
